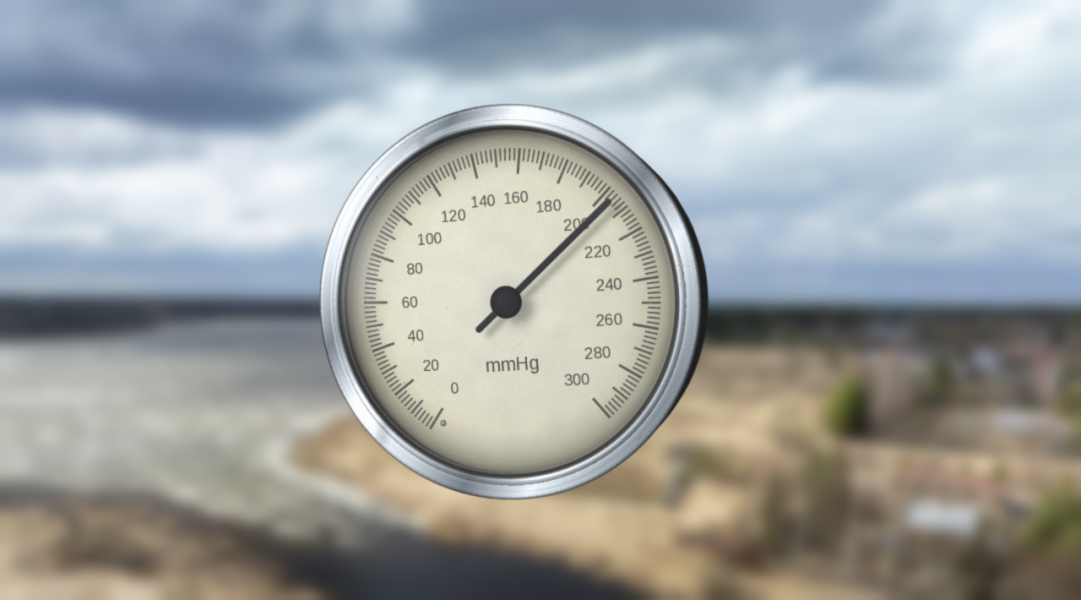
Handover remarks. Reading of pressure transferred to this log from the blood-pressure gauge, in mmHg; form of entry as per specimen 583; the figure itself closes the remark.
204
